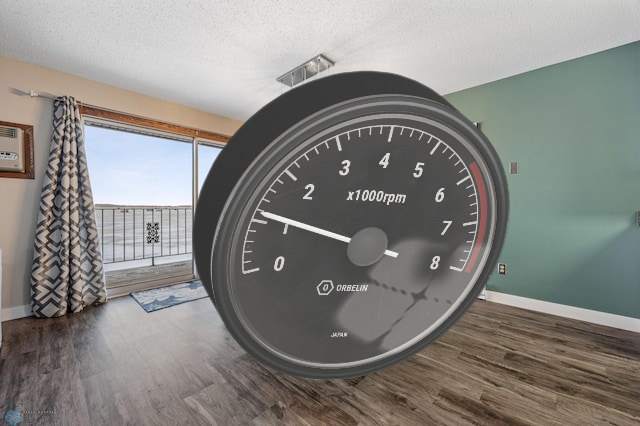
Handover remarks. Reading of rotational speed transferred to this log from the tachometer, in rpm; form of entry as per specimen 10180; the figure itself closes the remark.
1200
